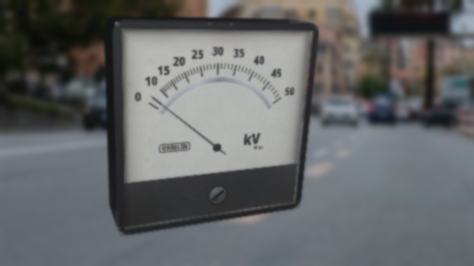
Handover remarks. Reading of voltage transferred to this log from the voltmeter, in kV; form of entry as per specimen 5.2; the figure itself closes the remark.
5
